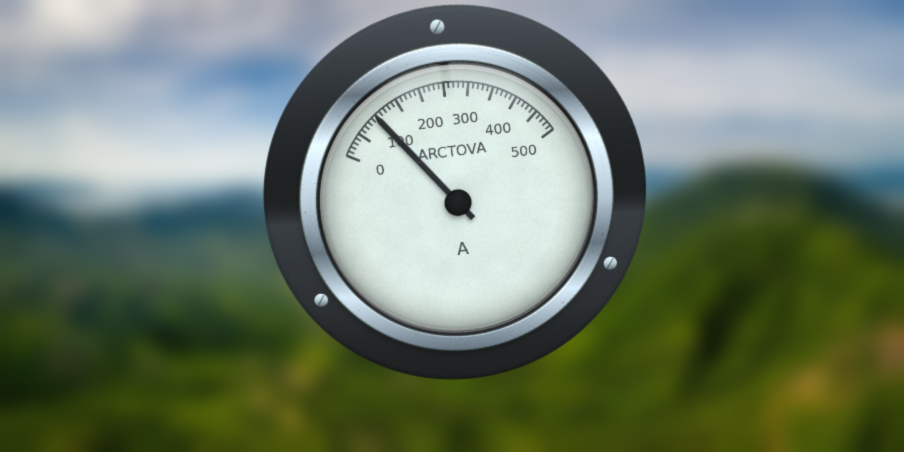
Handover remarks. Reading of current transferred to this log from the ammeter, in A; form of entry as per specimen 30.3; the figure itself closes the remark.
100
